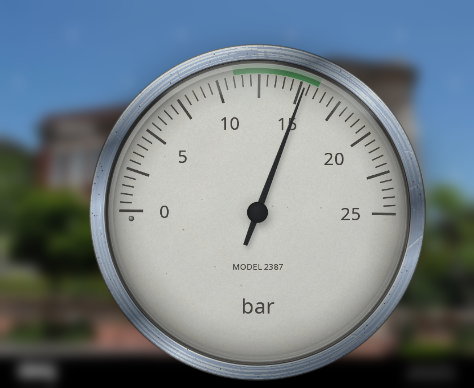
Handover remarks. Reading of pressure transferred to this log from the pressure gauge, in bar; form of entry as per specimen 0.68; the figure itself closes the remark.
15.25
